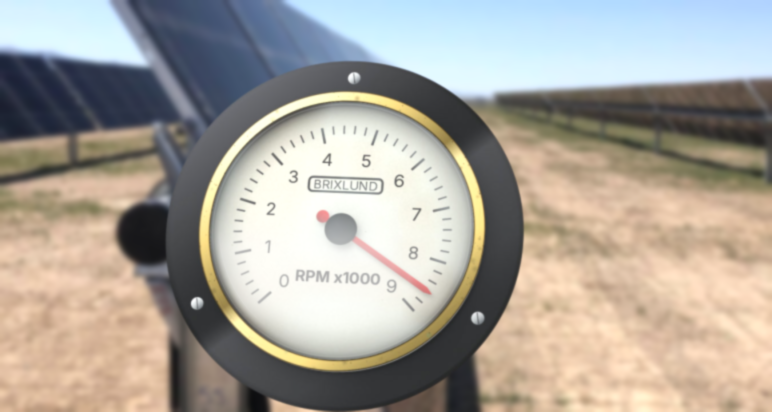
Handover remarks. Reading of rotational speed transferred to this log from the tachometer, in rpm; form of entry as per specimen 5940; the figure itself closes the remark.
8600
